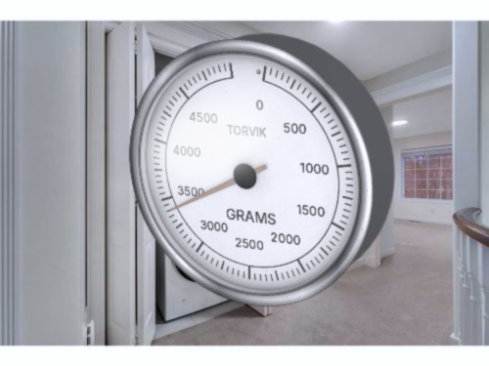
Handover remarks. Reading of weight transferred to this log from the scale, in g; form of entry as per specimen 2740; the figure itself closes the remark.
3400
